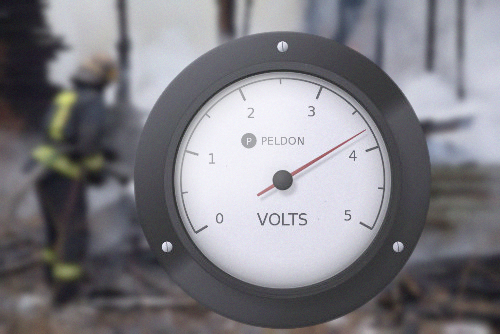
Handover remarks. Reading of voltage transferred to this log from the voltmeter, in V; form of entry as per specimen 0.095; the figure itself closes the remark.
3.75
